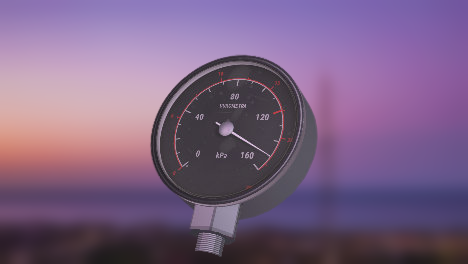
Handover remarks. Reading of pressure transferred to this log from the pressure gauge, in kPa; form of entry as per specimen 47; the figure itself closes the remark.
150
